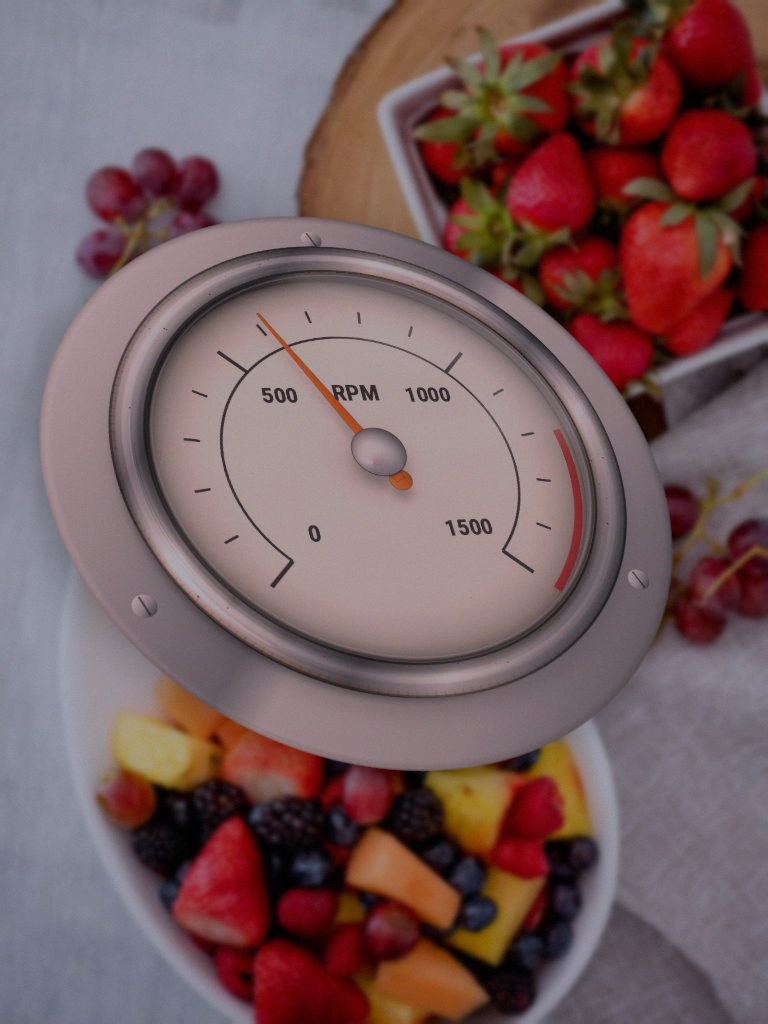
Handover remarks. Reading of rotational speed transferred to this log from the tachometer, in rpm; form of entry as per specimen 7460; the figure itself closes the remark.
600
